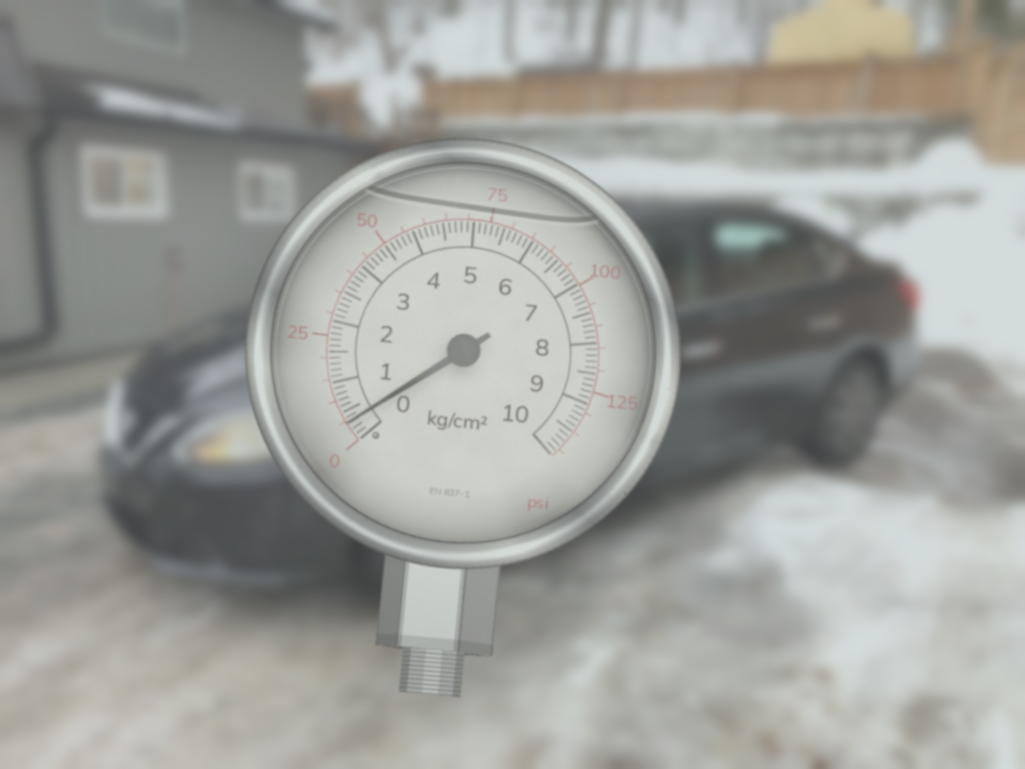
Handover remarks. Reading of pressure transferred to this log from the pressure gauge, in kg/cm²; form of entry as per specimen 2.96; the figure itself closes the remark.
0.3
